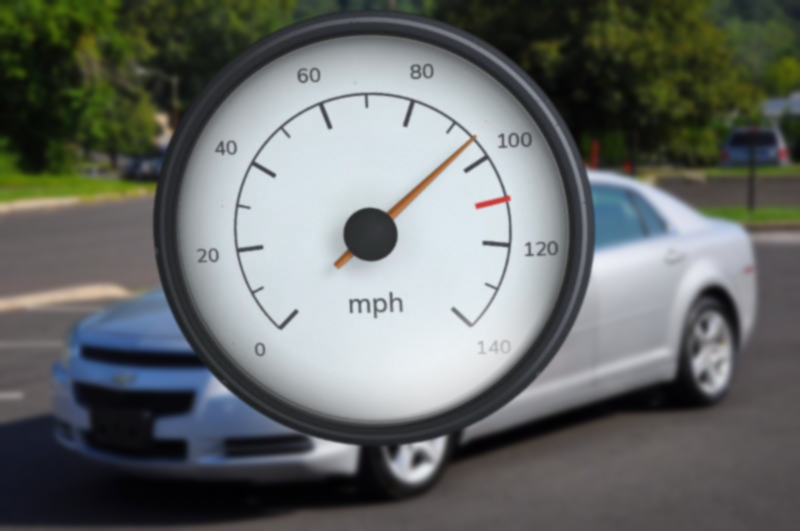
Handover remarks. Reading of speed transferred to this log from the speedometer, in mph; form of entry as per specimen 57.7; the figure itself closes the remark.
95
